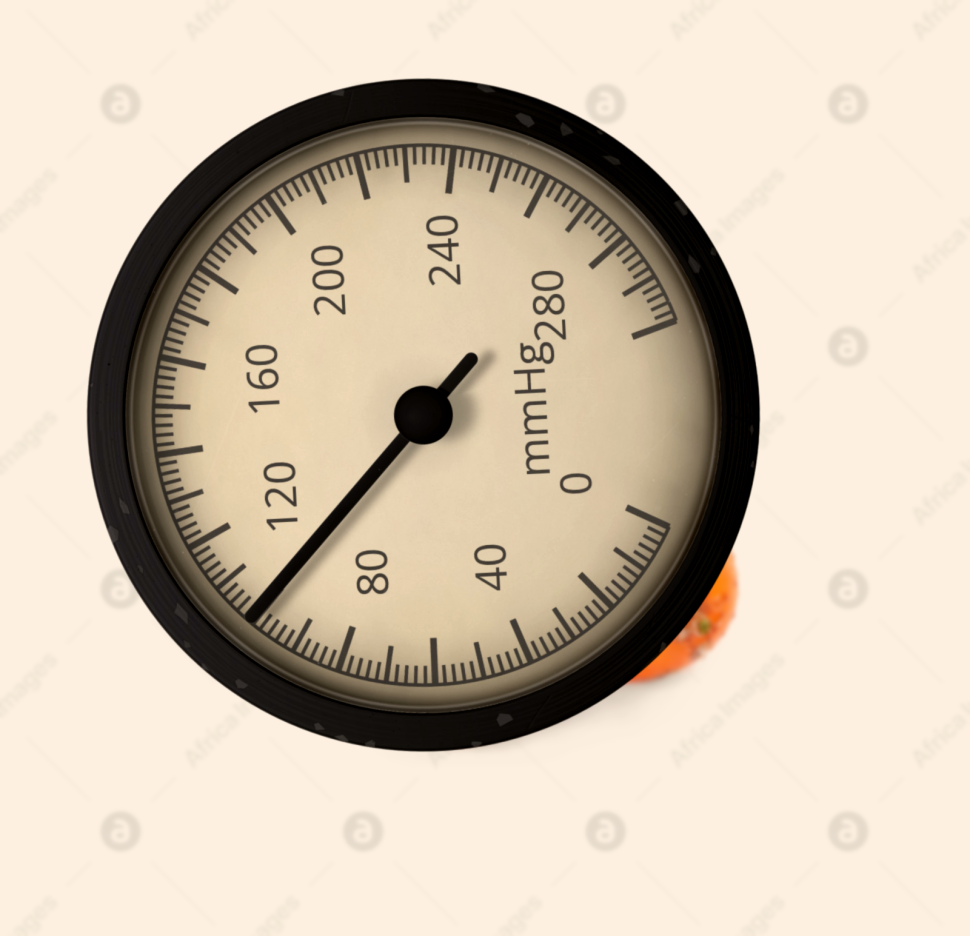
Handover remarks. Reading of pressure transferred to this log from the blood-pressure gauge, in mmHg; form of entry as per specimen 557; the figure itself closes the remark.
101
